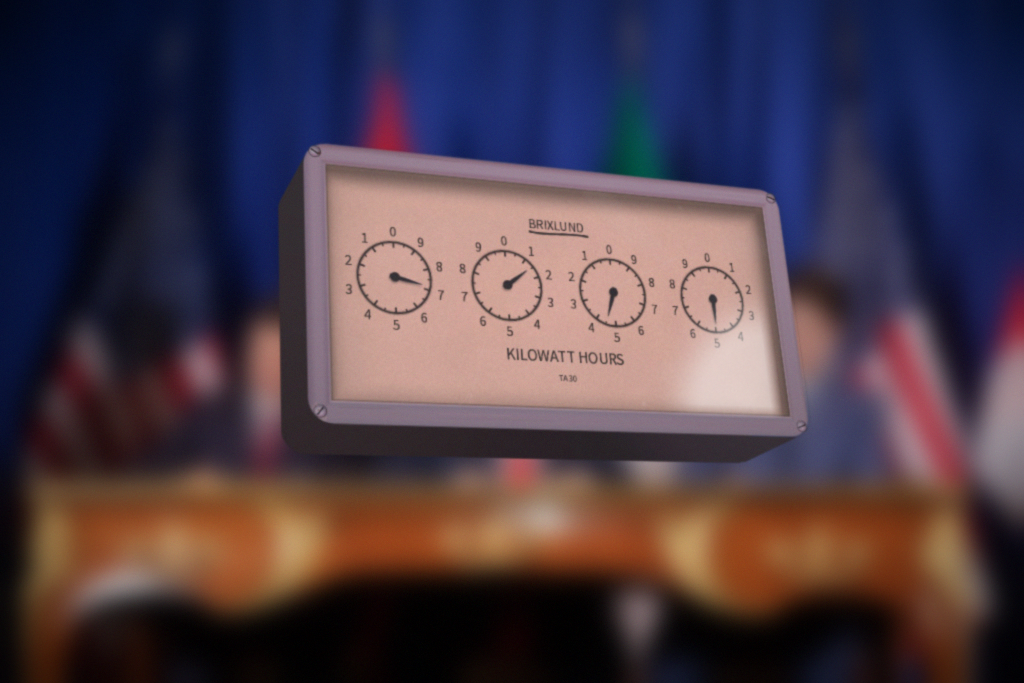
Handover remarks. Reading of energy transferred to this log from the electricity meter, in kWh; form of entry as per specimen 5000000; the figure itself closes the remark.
7145
